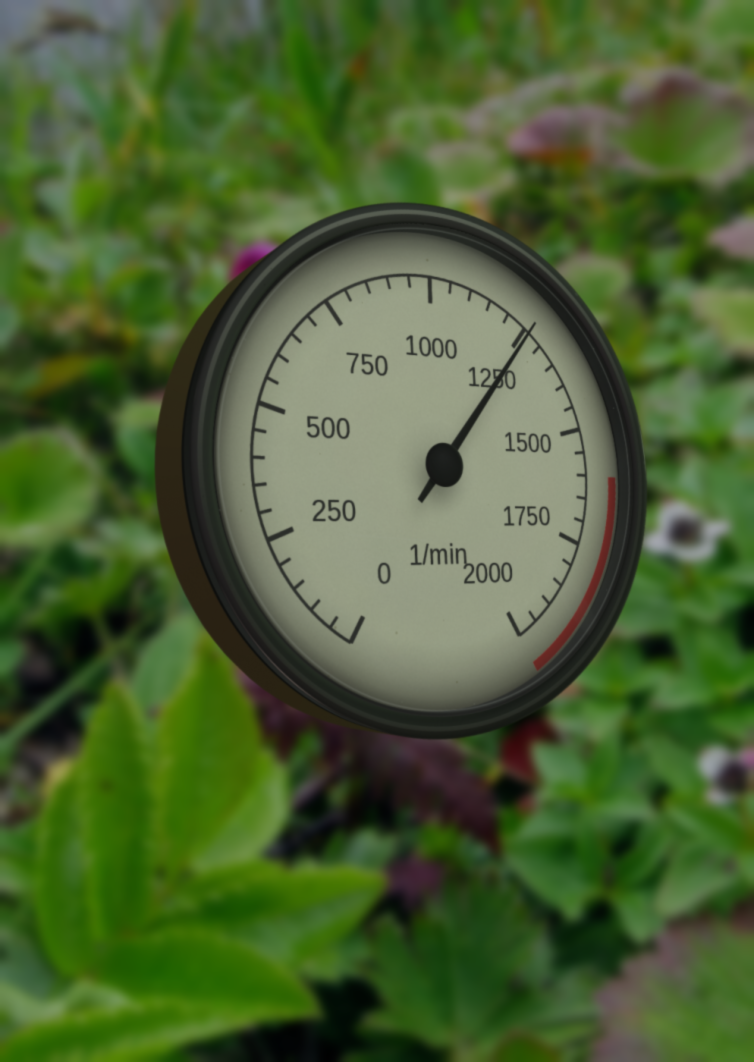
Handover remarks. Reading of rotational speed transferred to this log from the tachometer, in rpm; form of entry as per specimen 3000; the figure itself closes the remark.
1250
